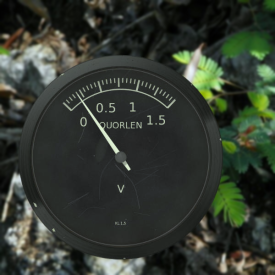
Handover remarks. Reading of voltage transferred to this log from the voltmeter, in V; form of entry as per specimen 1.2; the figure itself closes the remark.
0.2
